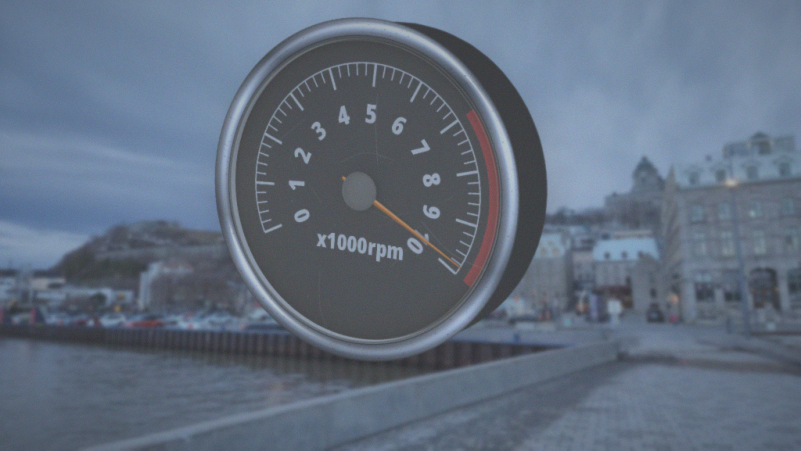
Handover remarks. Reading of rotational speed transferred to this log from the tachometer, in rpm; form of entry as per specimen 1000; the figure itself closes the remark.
9800
